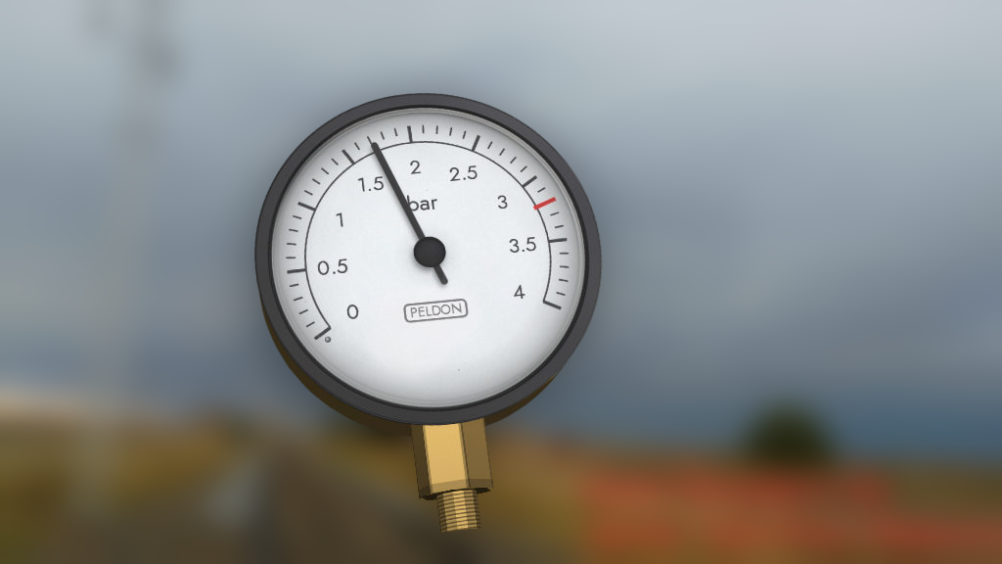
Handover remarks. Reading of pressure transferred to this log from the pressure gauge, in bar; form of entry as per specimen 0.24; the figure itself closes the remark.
1.7
